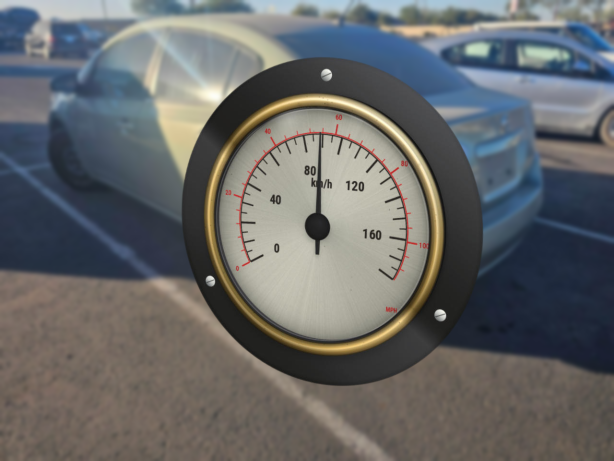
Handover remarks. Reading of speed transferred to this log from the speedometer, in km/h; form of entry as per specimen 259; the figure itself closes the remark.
90
